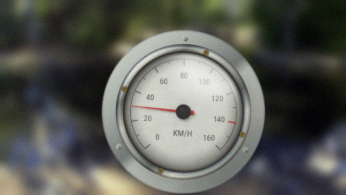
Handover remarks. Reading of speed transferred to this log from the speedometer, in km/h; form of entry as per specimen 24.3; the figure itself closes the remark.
30
